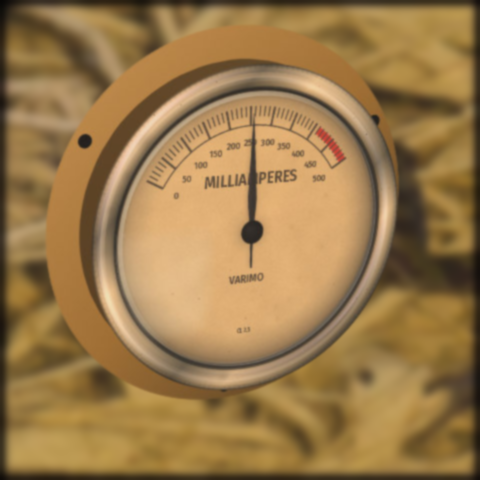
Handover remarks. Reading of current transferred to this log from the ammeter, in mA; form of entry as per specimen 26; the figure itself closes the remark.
250
